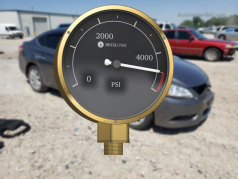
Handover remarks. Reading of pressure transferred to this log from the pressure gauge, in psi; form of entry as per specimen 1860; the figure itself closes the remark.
4500
